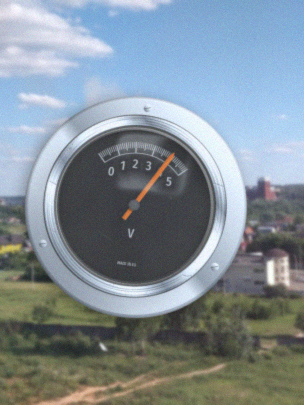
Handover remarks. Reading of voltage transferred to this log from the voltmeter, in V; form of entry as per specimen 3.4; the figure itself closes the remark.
4
